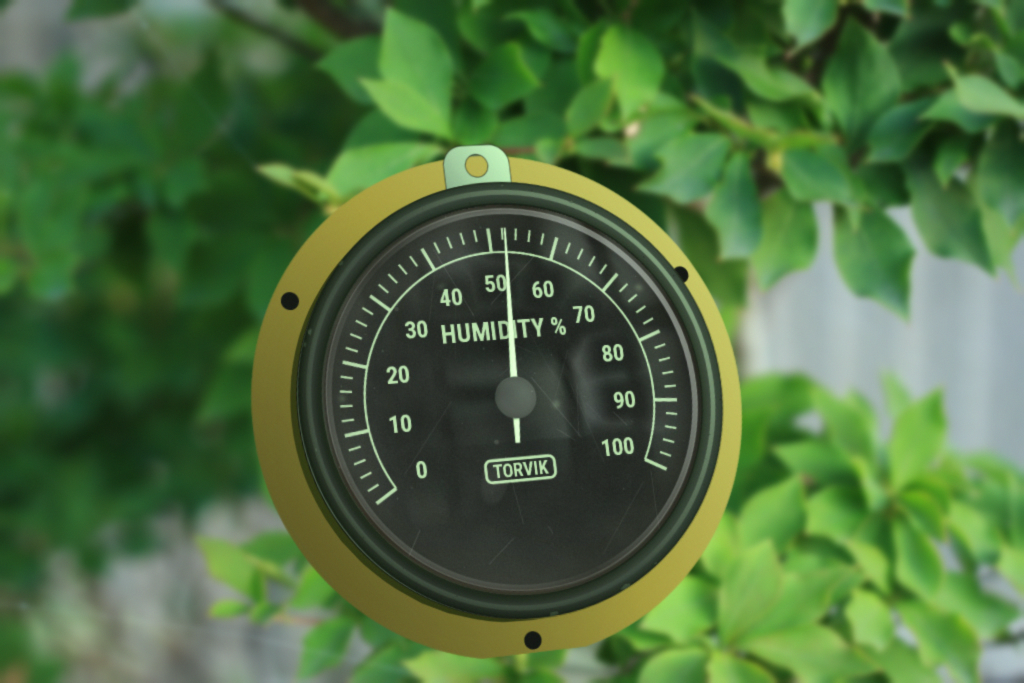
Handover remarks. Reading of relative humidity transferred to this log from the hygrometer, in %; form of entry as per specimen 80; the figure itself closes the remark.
52
